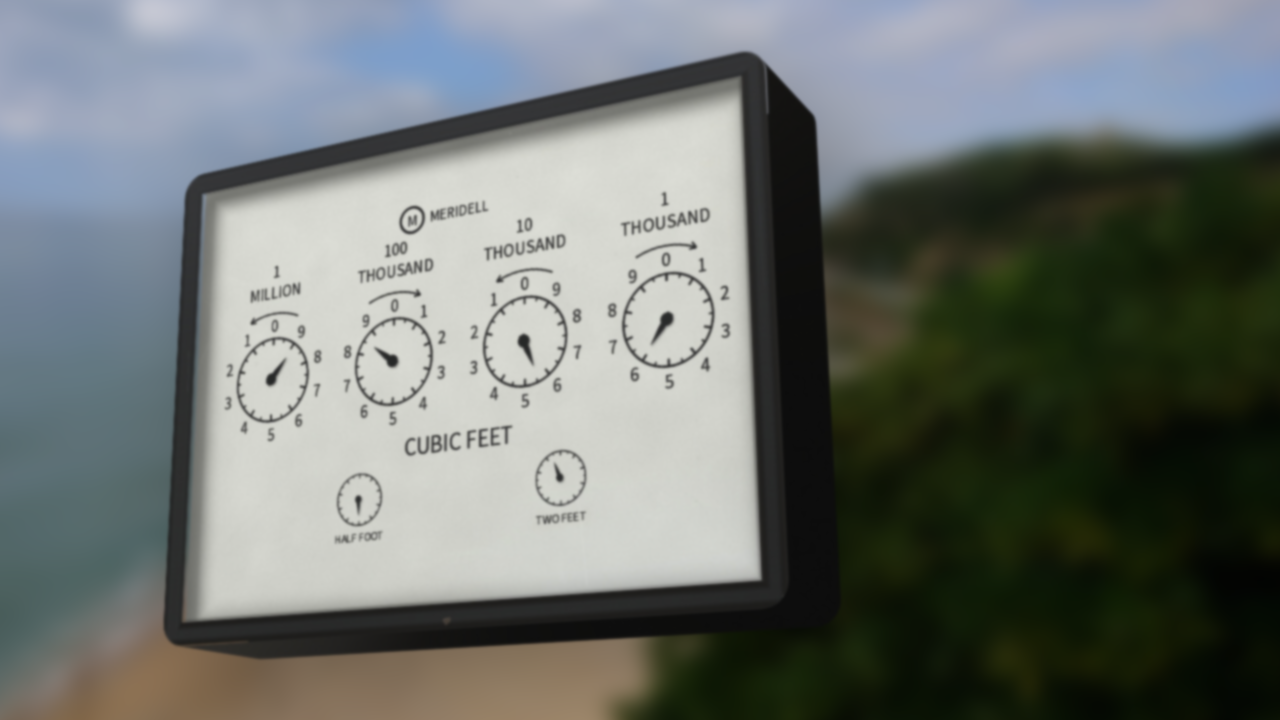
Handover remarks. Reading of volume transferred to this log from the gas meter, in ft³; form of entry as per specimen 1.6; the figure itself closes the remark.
885600
